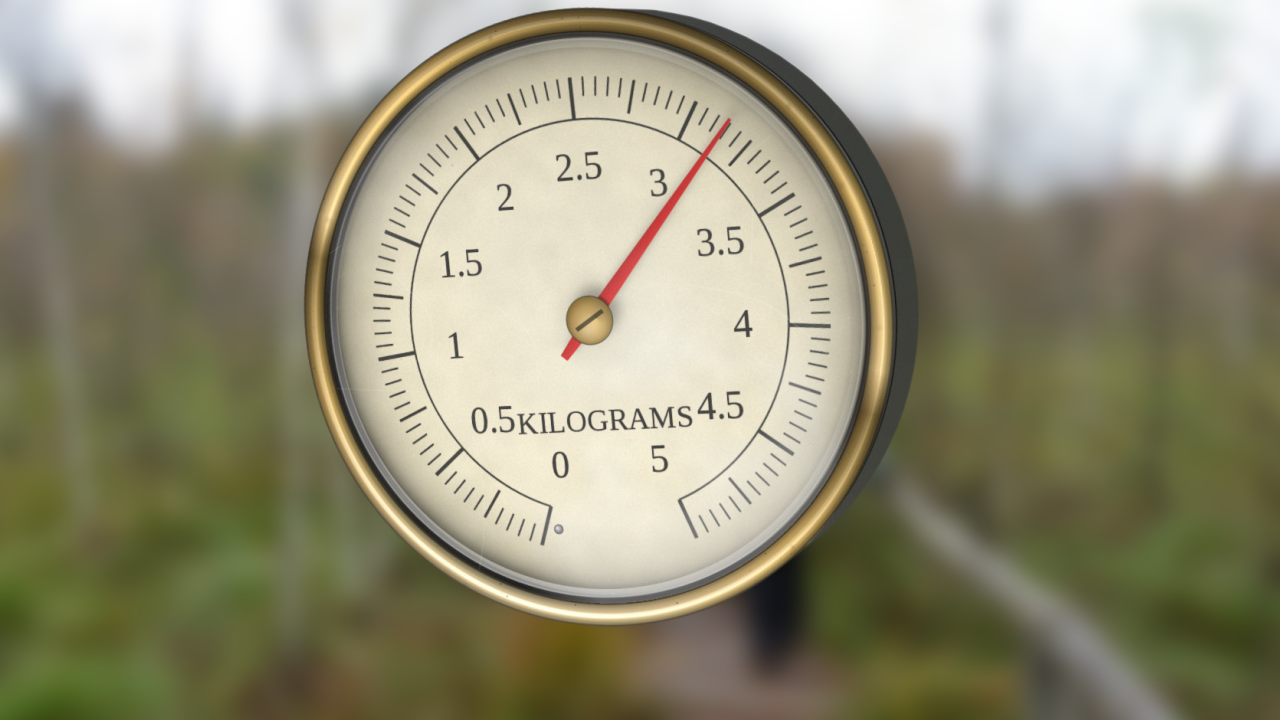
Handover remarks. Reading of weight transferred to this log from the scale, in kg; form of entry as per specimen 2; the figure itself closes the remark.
3.15
